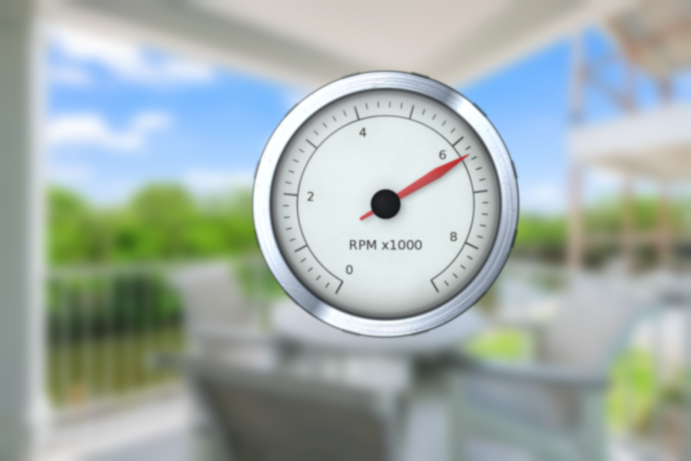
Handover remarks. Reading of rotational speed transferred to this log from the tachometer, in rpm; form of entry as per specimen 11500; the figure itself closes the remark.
6300
